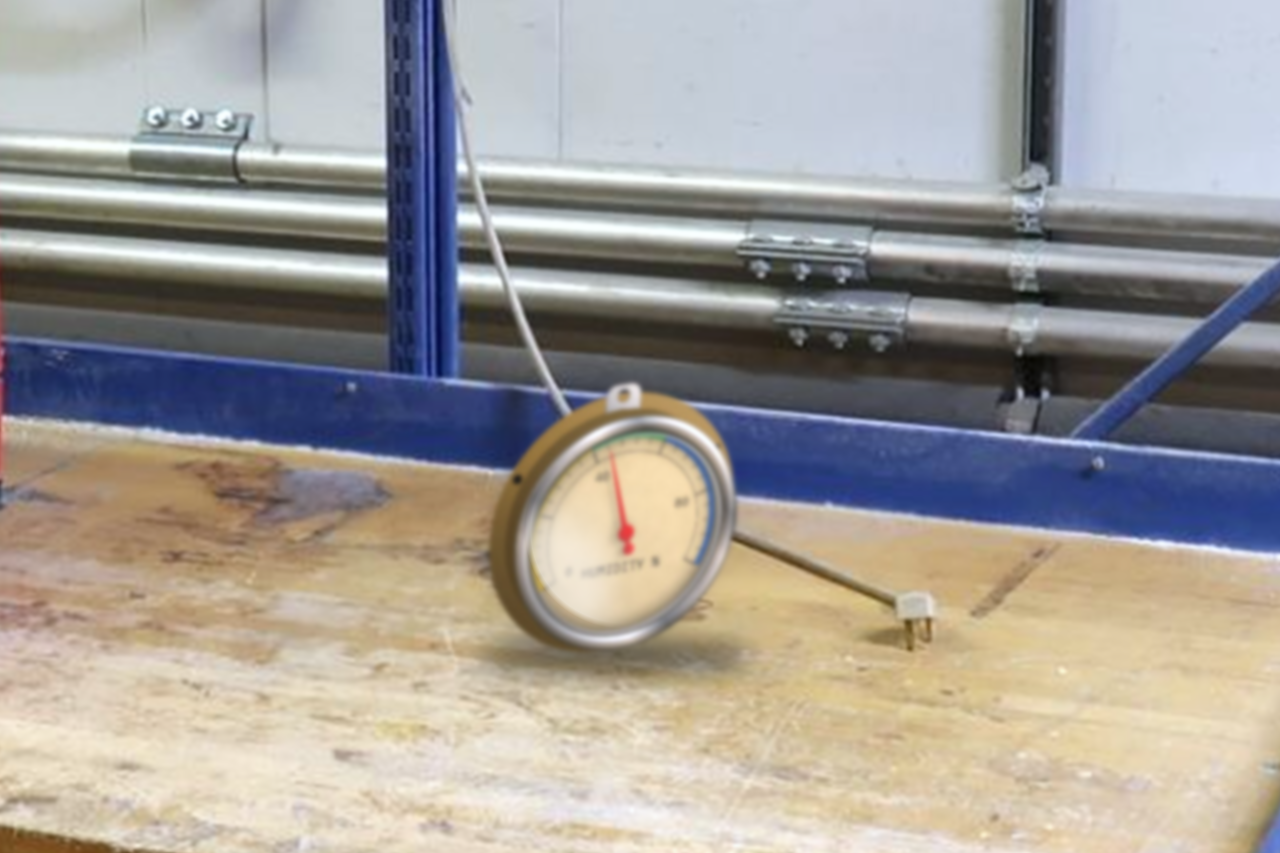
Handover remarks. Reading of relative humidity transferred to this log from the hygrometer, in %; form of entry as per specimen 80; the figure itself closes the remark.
44
